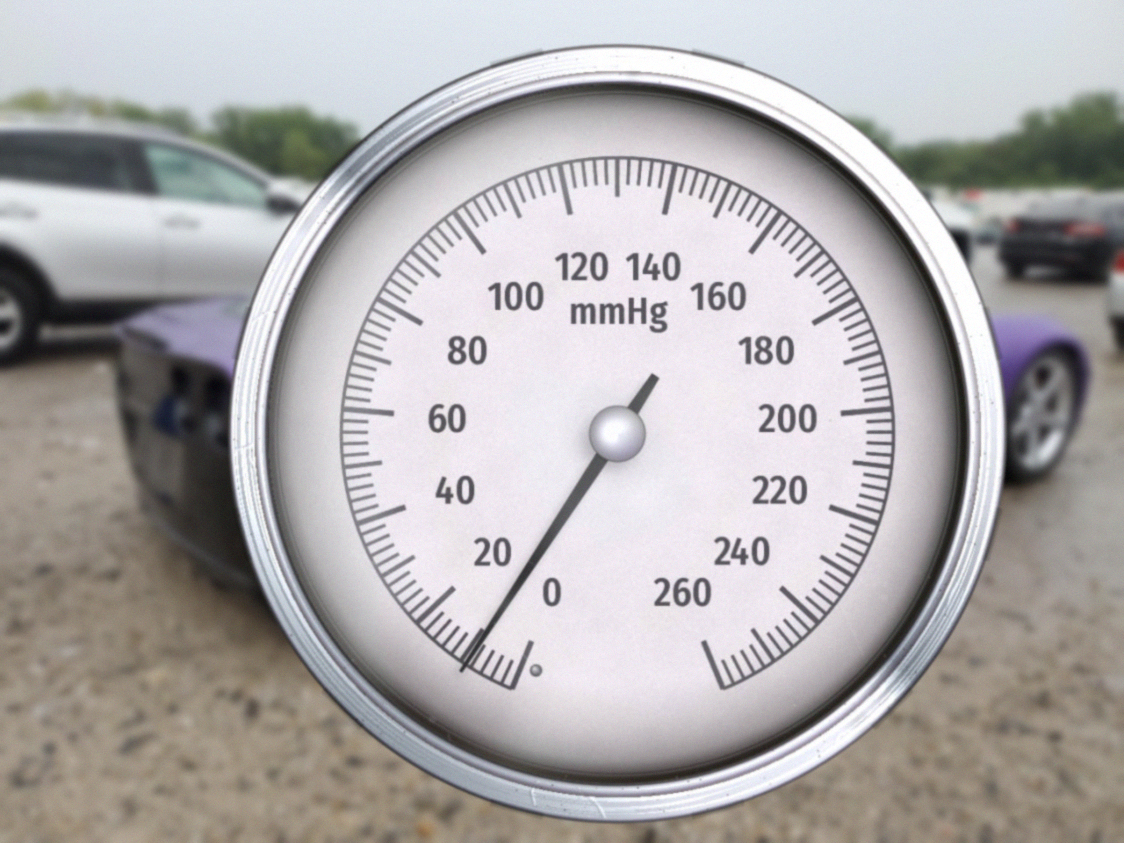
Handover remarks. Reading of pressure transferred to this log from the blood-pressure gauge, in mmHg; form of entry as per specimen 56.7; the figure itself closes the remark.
9
